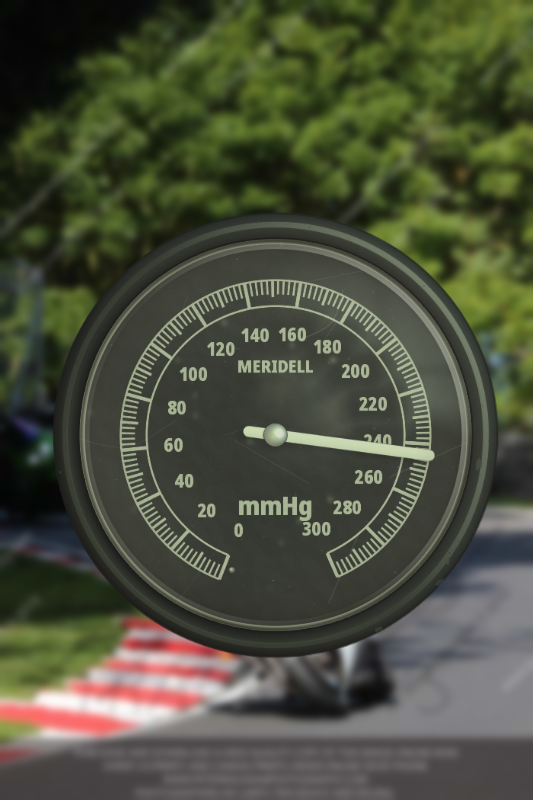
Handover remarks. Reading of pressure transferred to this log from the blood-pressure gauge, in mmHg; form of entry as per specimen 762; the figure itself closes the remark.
244
